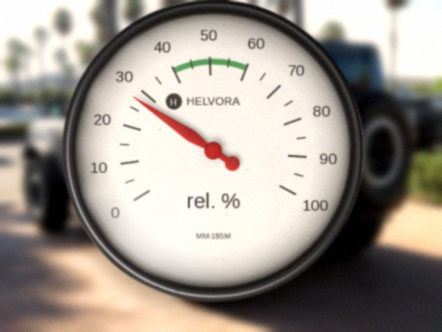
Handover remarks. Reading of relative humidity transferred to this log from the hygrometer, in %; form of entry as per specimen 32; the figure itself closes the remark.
27.5
